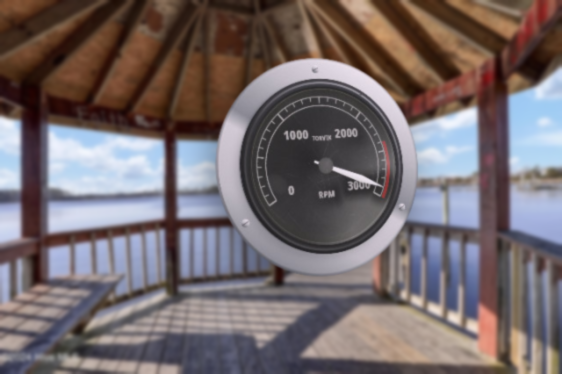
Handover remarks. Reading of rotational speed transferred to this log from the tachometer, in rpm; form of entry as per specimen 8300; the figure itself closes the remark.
2900
